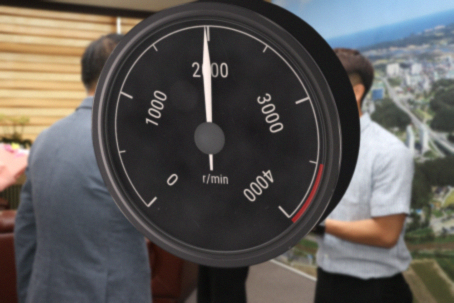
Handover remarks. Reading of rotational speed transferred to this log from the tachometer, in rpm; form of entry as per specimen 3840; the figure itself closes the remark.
2000
